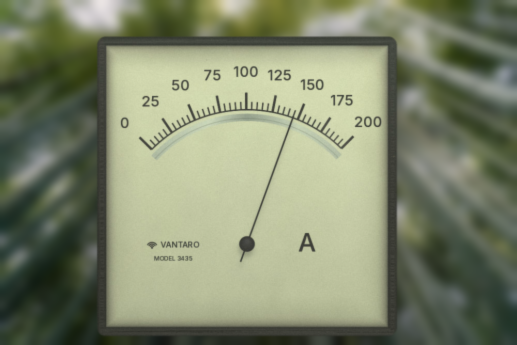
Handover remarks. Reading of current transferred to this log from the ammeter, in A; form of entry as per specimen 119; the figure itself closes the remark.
145
